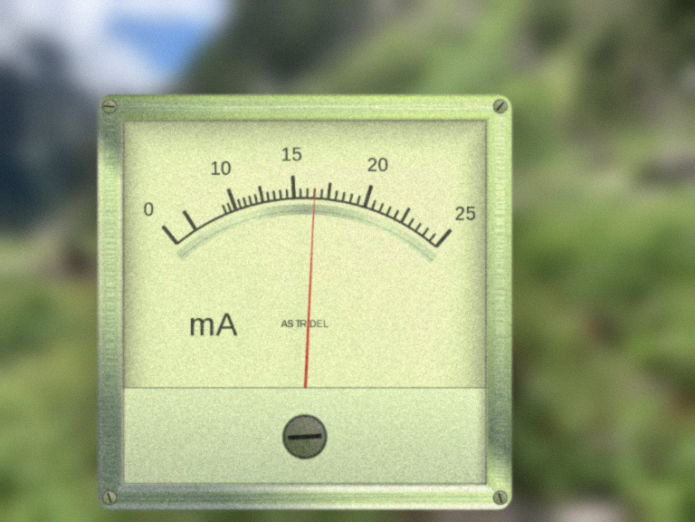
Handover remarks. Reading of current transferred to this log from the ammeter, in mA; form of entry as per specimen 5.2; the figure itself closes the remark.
16.5
